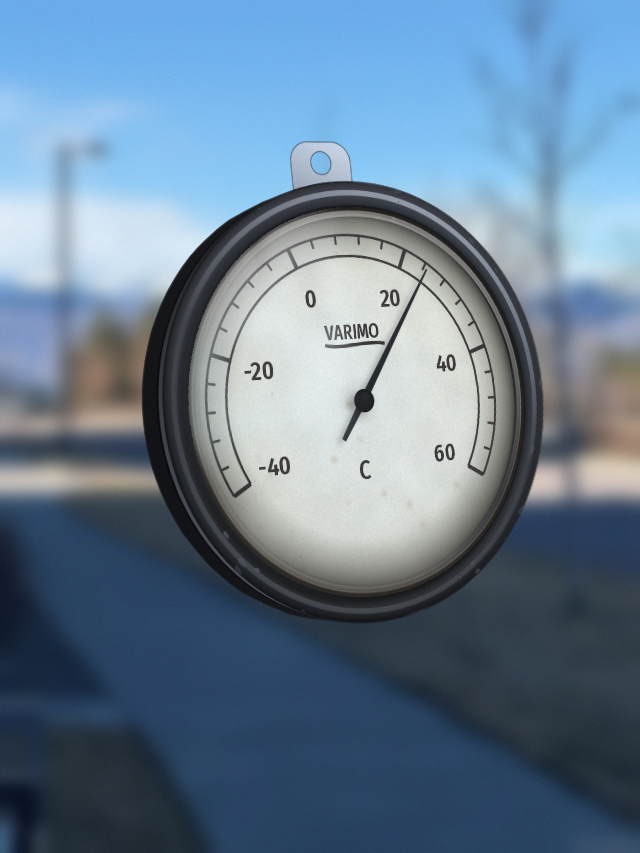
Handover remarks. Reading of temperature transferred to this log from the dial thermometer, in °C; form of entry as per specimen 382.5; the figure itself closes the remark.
24
